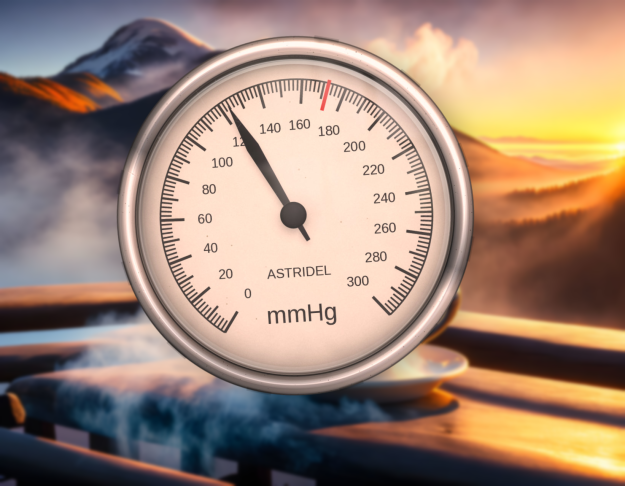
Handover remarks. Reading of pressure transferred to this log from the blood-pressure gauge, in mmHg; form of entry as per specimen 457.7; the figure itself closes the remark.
124
